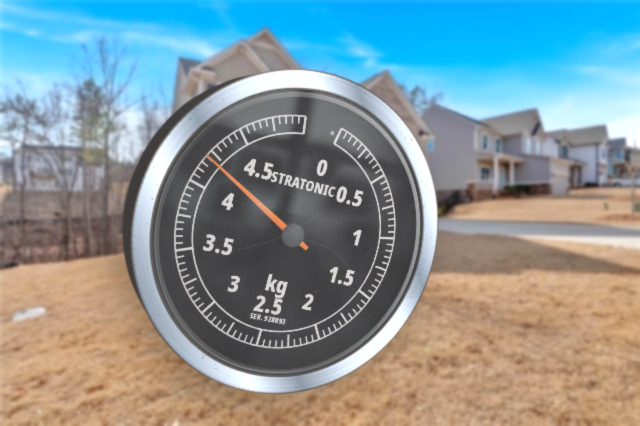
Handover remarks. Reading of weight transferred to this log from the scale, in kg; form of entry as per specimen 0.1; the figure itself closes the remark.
4.2
